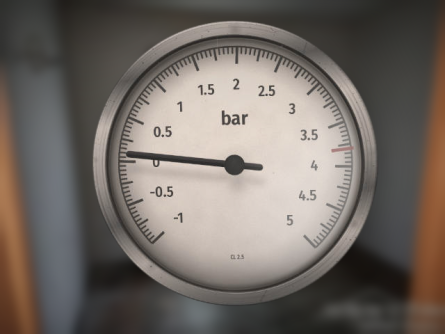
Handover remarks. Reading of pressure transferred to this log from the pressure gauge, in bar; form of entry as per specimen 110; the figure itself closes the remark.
0.1
